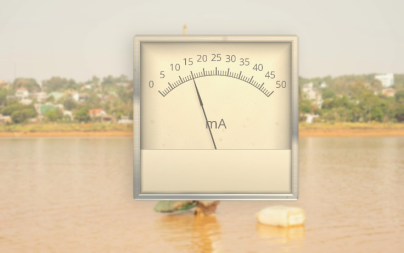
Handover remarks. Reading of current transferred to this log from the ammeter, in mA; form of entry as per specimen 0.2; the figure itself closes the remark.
15
